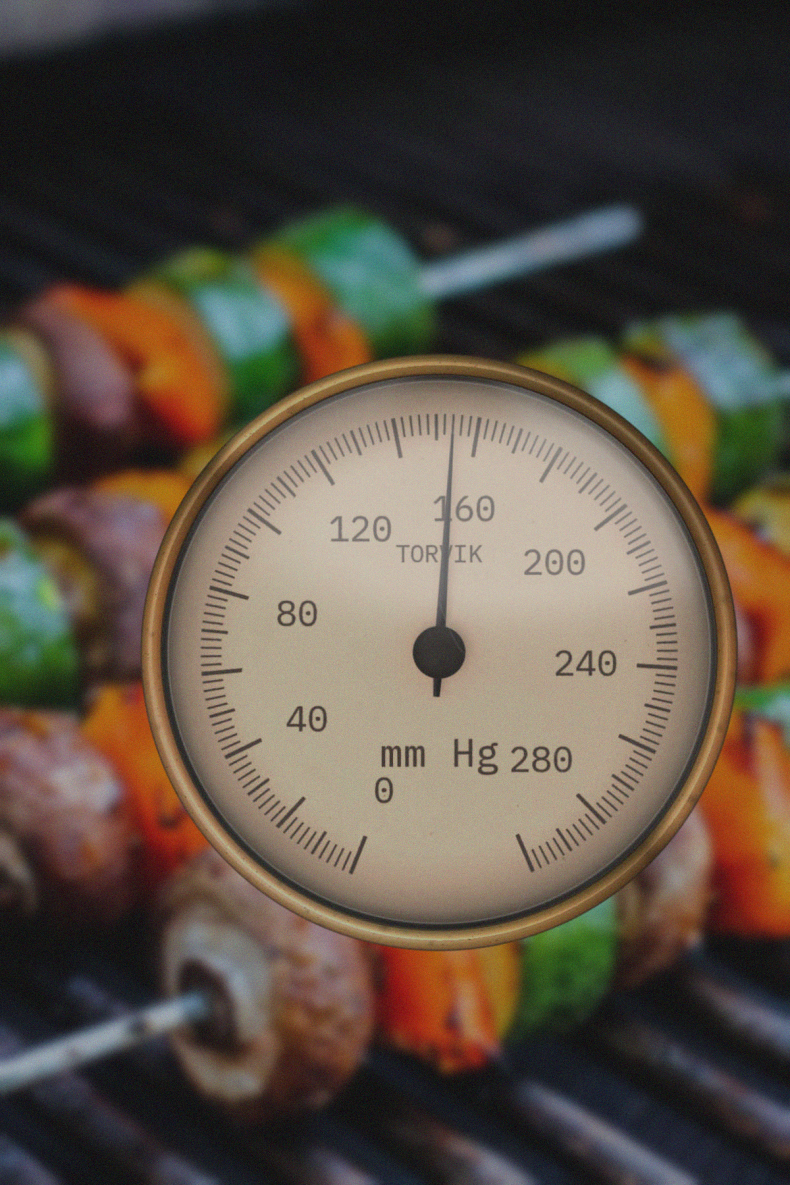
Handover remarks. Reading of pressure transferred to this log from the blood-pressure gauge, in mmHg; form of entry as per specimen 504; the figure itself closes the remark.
154
